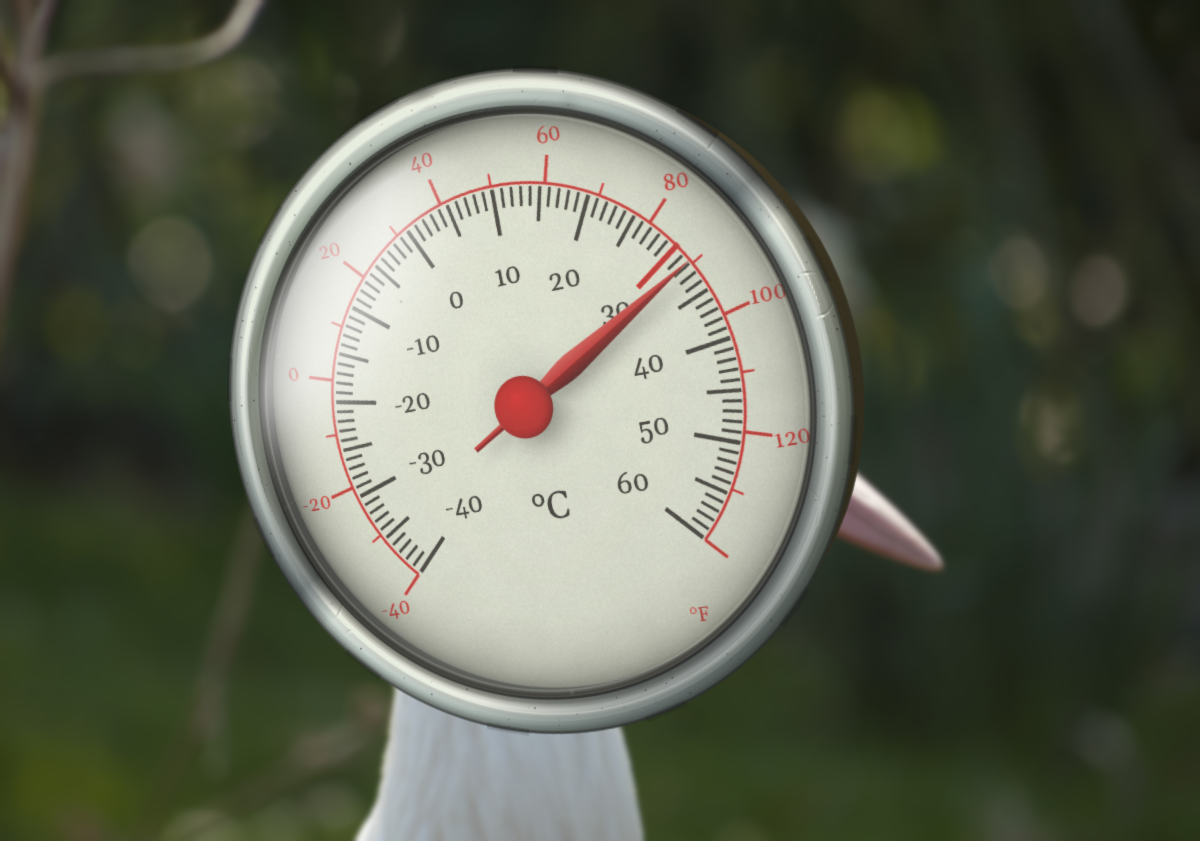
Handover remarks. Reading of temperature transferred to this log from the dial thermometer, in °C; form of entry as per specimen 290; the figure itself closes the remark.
32
